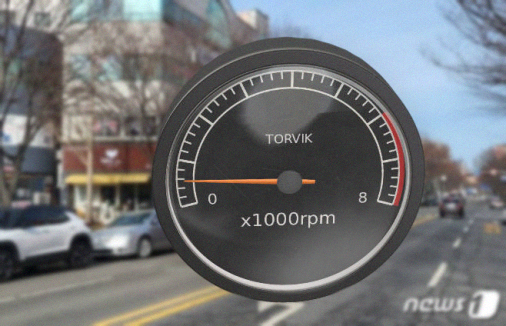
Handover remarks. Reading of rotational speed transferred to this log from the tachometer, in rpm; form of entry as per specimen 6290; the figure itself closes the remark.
600
